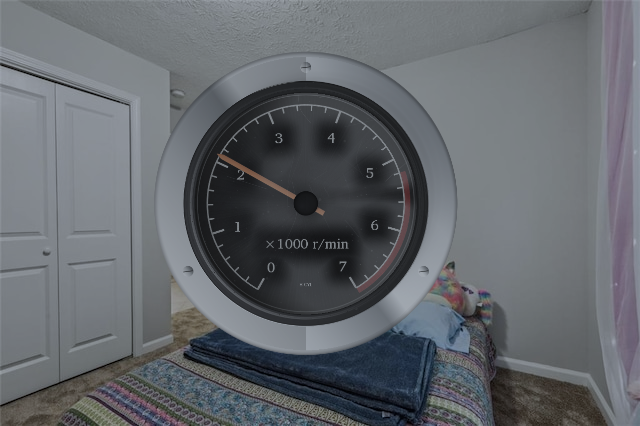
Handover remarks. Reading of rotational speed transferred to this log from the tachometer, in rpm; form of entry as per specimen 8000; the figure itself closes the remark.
2100
